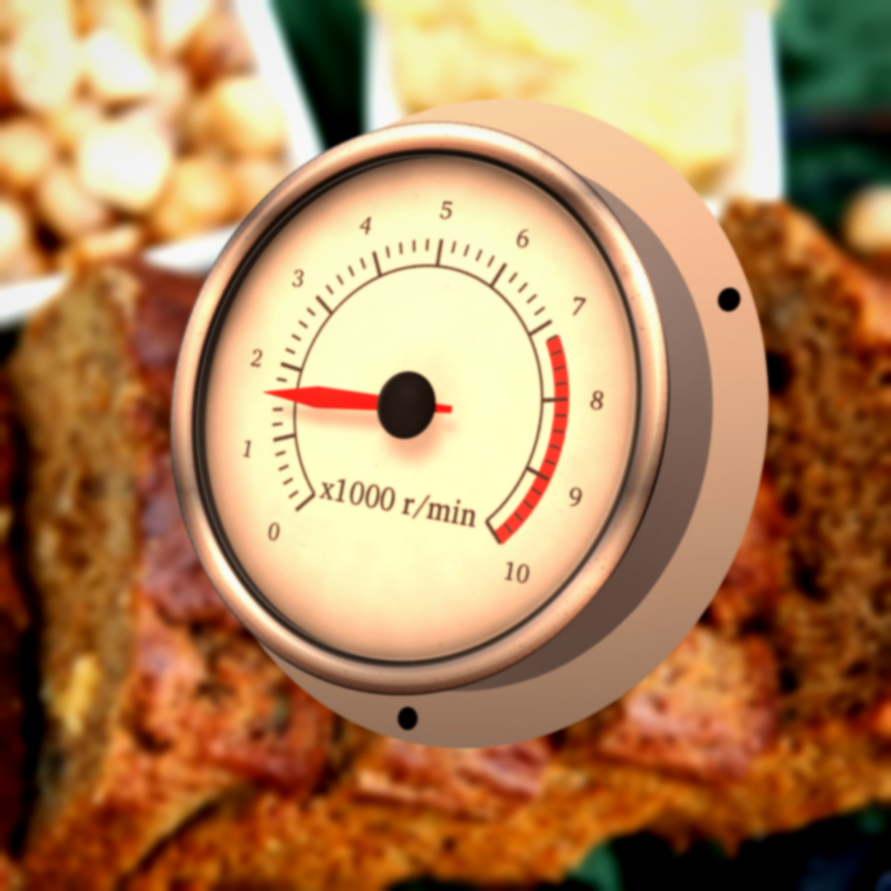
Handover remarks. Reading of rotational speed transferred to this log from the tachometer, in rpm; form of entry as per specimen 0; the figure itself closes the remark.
1600
